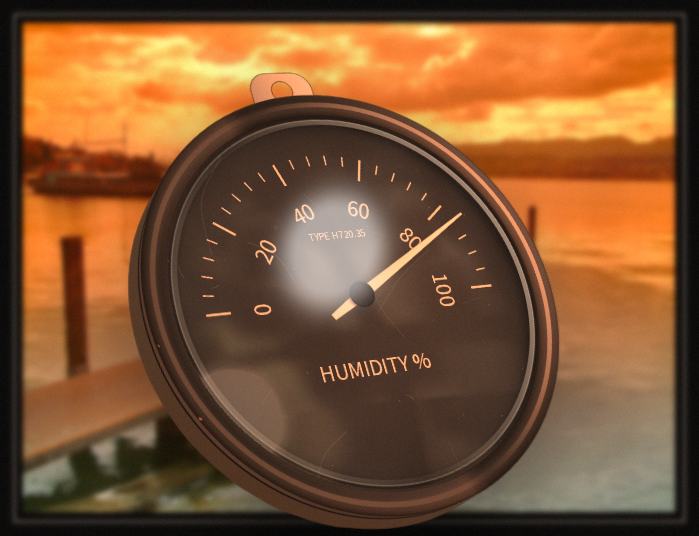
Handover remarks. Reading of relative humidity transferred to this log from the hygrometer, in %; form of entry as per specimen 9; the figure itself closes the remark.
84
